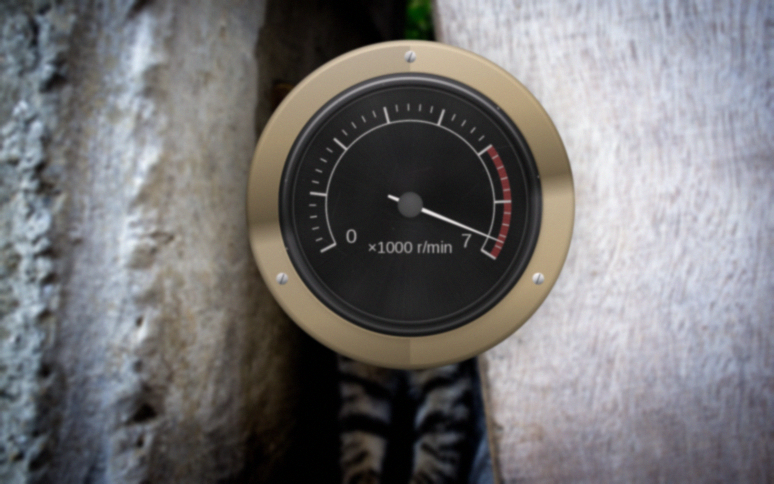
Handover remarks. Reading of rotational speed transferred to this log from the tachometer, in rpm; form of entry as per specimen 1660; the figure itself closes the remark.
6700
